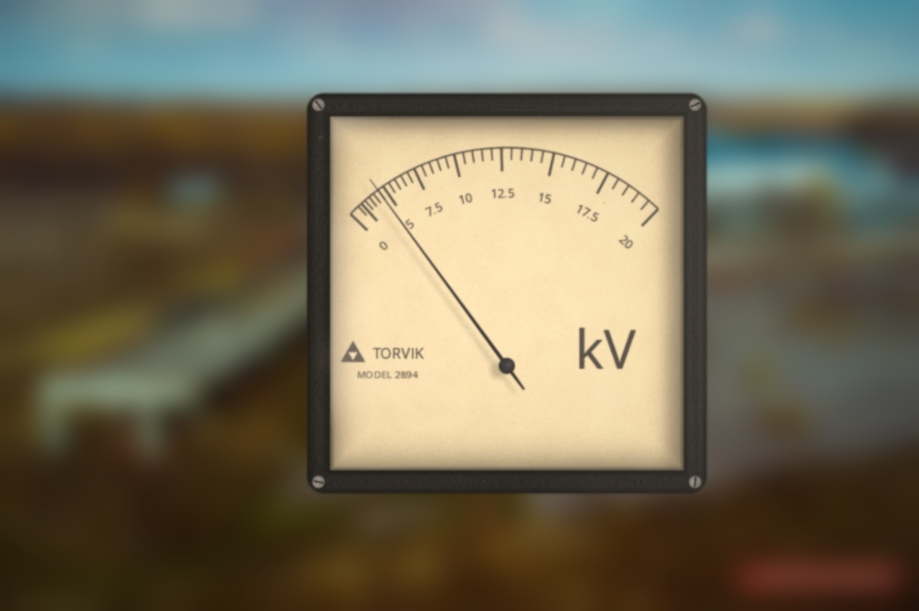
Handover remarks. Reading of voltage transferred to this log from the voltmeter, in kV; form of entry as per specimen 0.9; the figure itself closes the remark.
4.5
